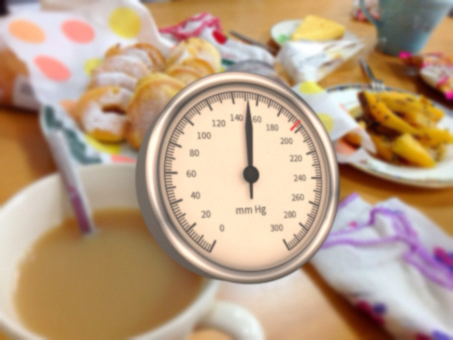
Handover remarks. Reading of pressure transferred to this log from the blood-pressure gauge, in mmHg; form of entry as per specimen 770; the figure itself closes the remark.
150
